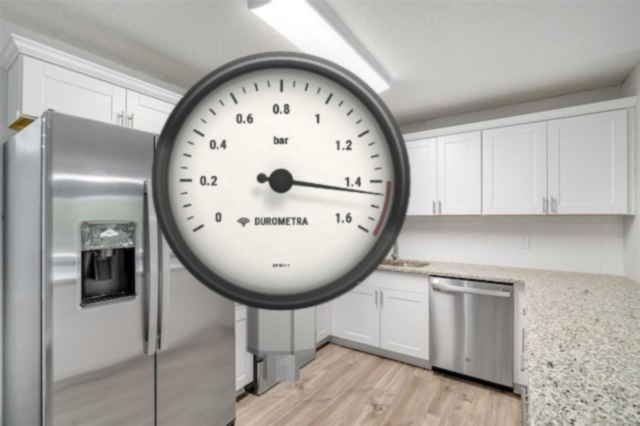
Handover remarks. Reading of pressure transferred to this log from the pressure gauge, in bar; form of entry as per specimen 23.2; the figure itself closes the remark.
1.45
